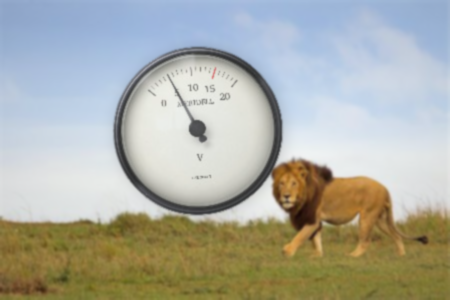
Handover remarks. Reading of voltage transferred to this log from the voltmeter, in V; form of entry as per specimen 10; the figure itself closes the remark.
5
